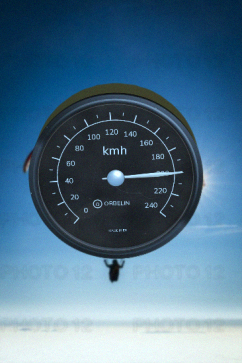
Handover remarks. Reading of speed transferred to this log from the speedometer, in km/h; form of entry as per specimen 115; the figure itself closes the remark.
200
